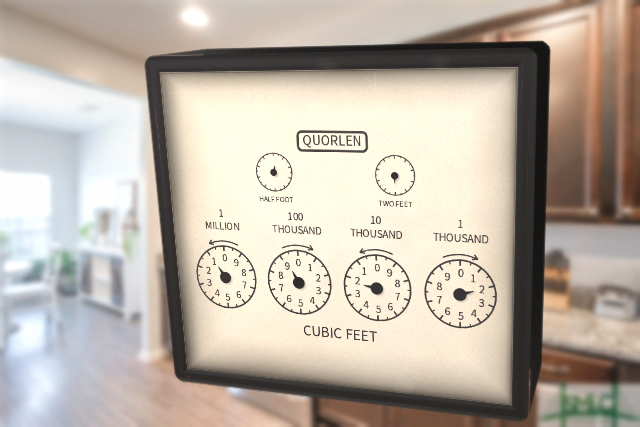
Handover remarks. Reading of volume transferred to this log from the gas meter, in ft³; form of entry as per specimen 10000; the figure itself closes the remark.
92200
